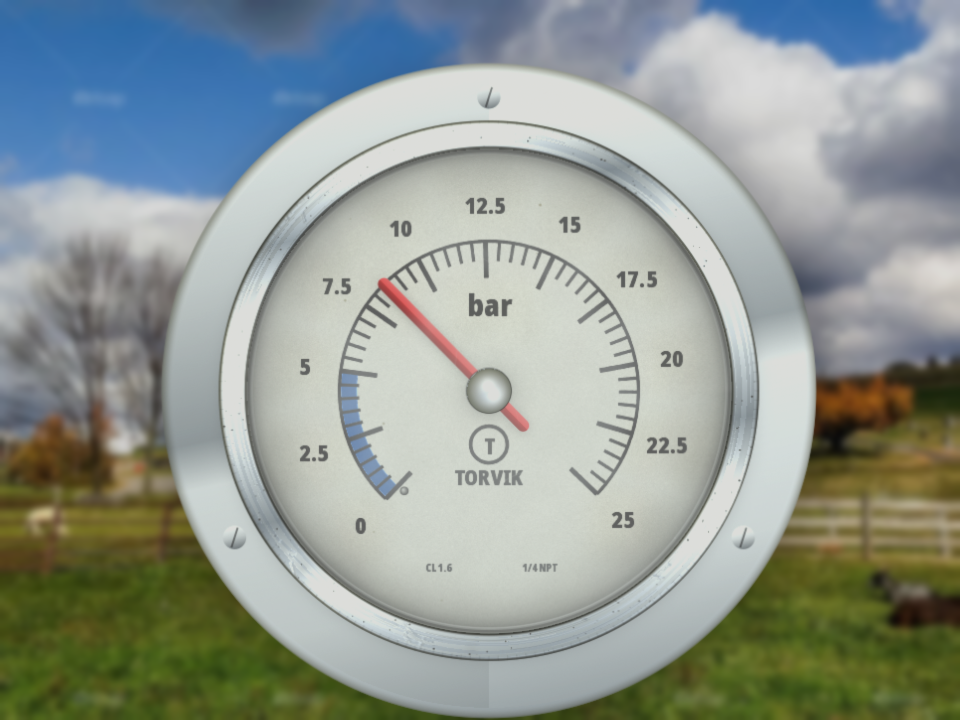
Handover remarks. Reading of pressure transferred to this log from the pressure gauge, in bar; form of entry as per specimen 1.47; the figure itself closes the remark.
8.5
